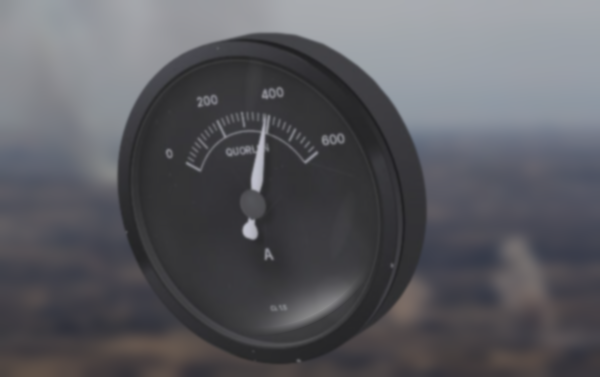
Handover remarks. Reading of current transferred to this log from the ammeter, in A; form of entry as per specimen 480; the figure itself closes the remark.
400
